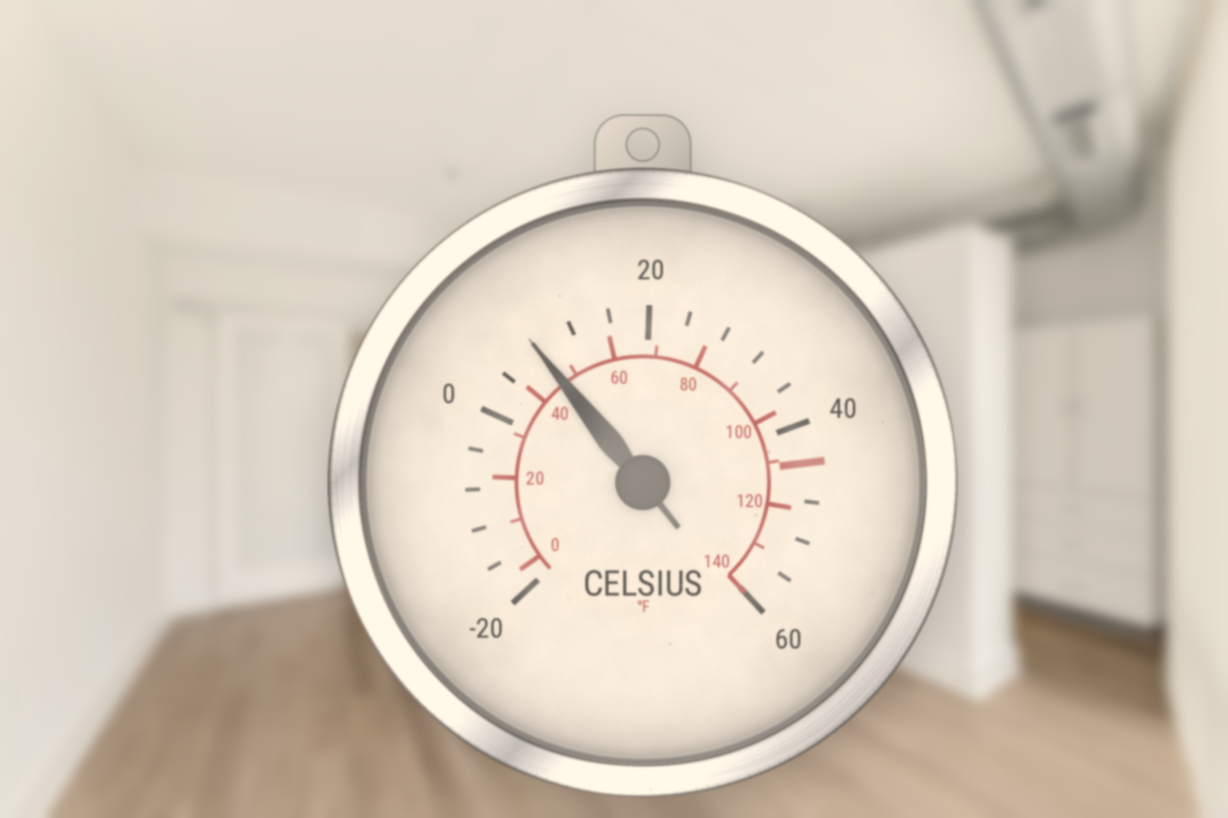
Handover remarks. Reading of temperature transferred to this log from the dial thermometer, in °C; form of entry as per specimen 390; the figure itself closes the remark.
8
